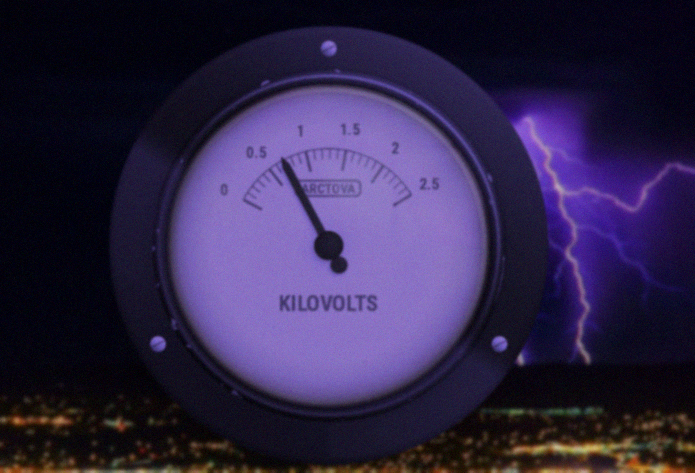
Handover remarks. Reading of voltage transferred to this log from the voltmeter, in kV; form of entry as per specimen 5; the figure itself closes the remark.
0.7
